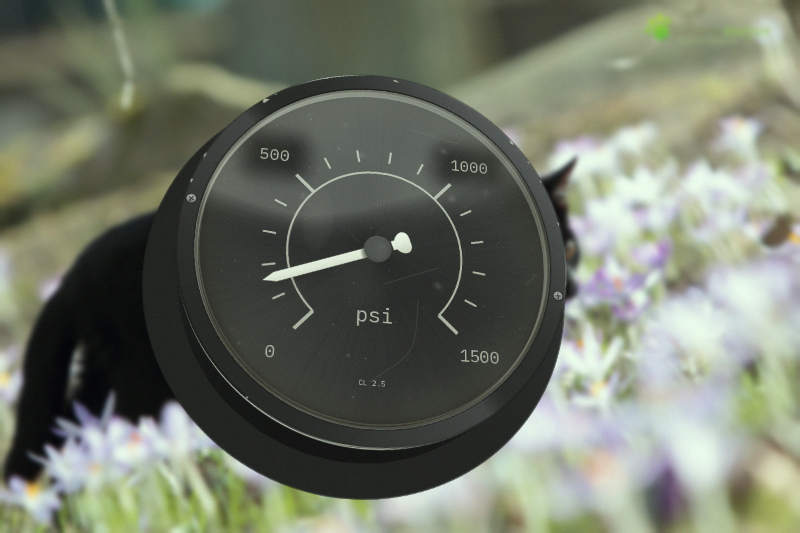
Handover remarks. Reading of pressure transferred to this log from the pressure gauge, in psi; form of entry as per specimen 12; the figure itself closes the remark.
150
